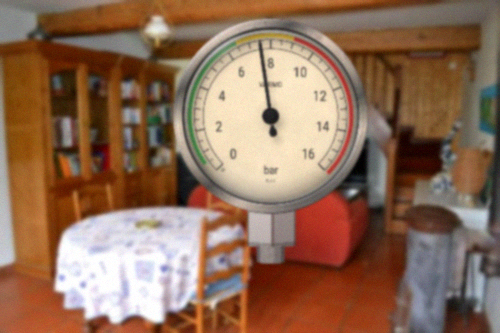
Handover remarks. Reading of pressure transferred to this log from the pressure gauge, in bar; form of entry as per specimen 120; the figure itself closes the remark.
7.5
